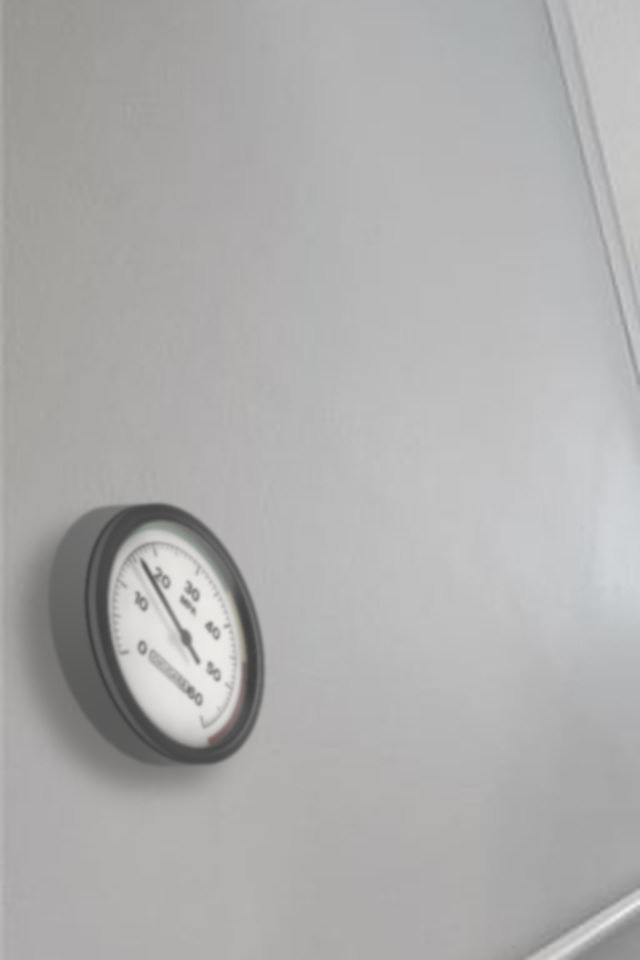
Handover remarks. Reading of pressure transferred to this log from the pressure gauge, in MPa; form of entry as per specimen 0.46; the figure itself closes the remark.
15
